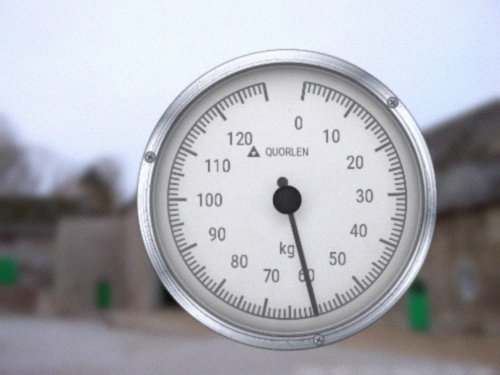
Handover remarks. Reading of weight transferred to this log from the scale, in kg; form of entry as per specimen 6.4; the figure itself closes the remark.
60
